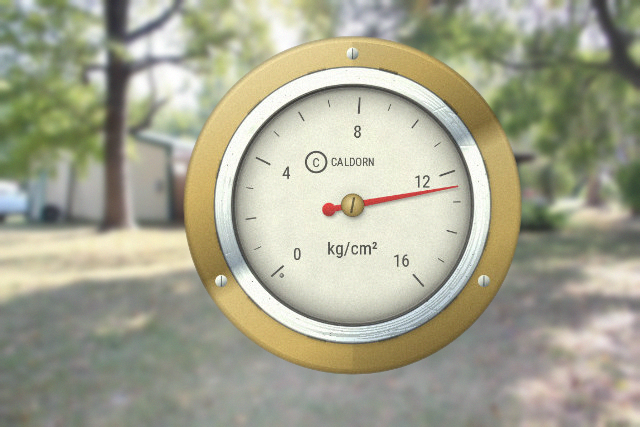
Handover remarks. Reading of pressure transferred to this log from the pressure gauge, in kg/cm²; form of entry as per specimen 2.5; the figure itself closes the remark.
12.5
